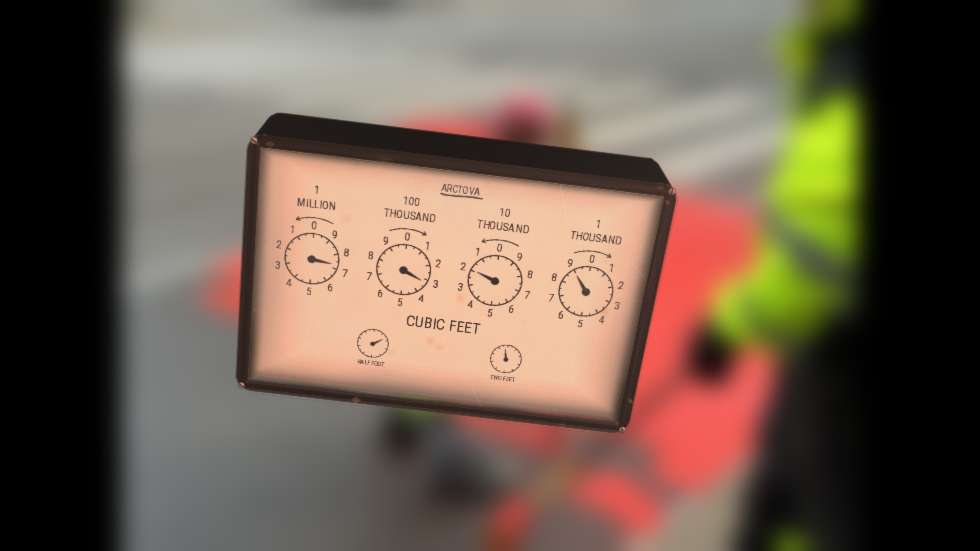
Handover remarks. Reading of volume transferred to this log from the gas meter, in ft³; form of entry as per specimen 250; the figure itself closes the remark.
731900
